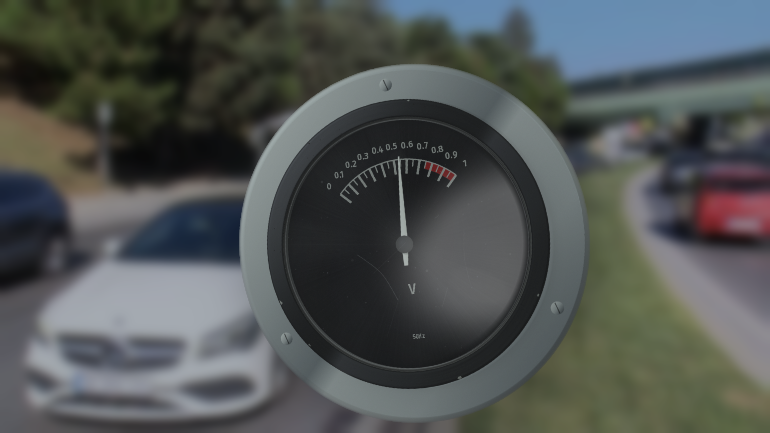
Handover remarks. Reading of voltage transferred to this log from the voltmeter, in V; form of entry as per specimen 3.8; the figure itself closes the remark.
0.55
